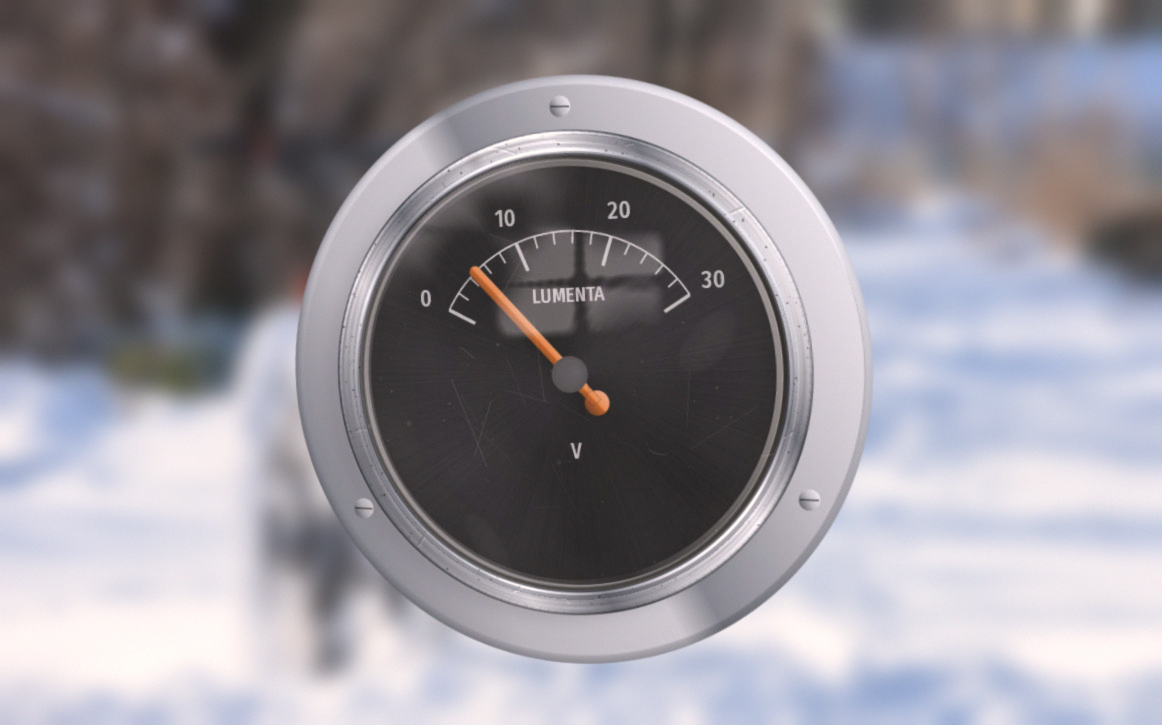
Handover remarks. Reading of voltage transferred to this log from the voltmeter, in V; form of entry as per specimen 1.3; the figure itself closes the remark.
5
